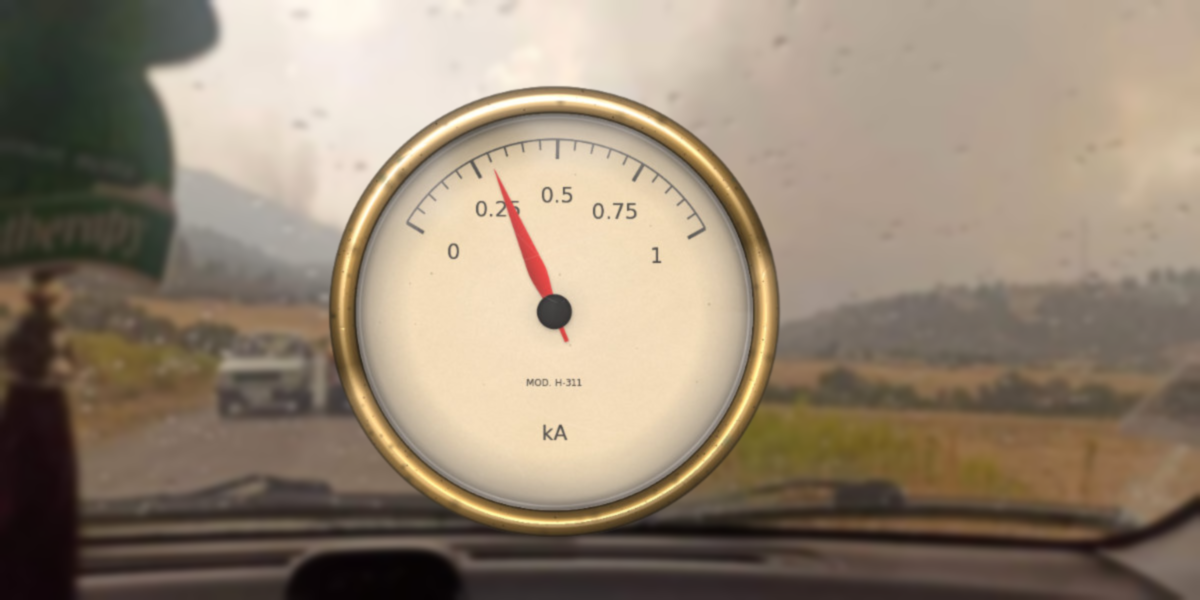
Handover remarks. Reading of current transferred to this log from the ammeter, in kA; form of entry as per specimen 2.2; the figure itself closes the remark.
0.3
